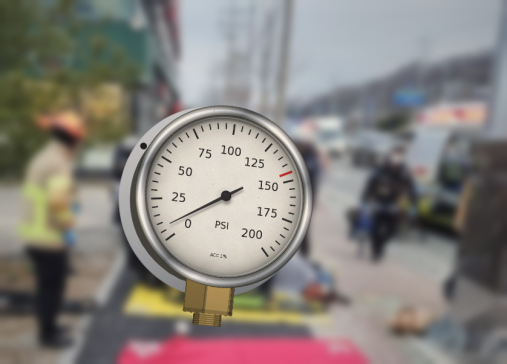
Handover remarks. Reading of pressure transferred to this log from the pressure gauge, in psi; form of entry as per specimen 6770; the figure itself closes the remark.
7.5
